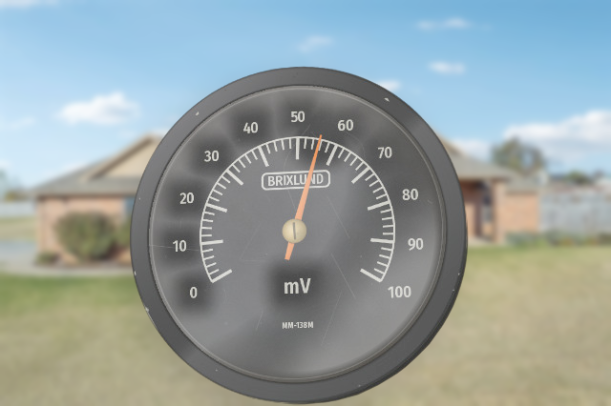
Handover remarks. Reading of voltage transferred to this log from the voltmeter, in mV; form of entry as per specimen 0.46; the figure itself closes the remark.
56
